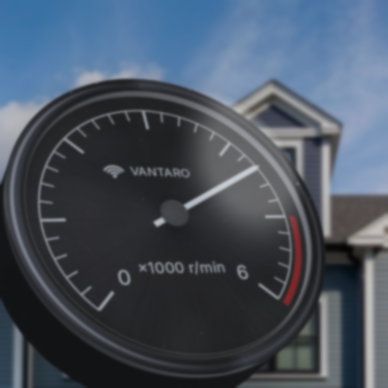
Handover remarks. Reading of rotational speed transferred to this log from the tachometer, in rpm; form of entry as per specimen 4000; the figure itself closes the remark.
4400
